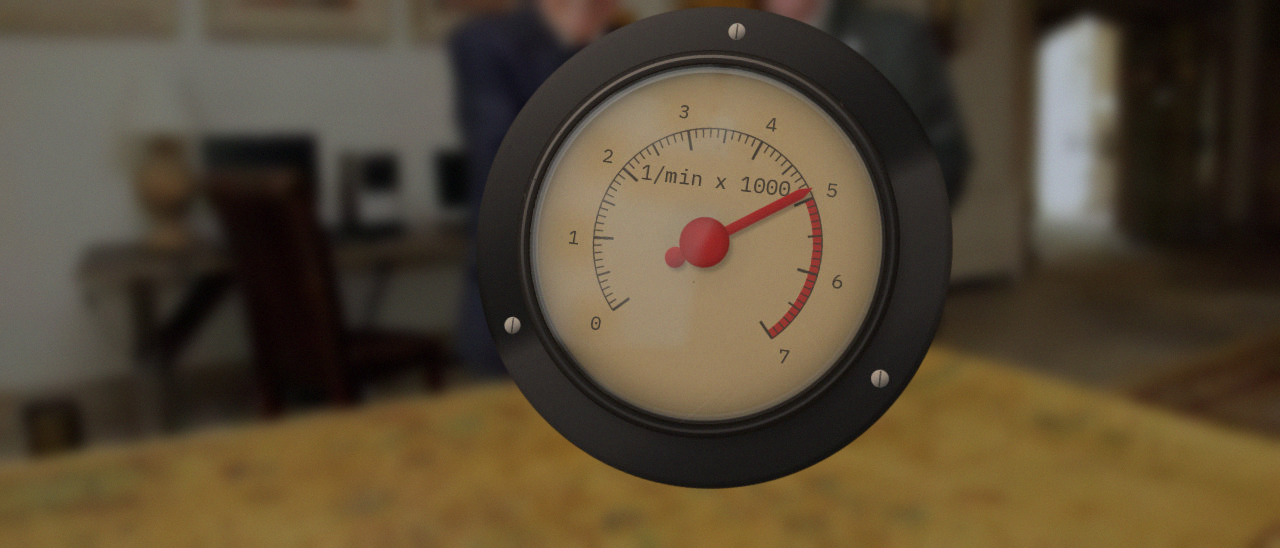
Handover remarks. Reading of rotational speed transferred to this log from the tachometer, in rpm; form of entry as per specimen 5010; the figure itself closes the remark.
4900
